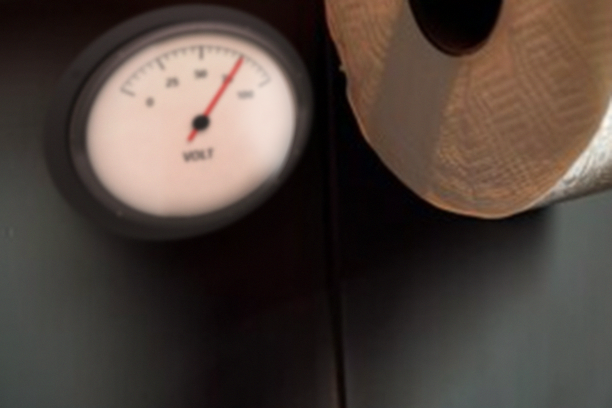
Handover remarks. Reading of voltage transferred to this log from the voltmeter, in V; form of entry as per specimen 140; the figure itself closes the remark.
75
